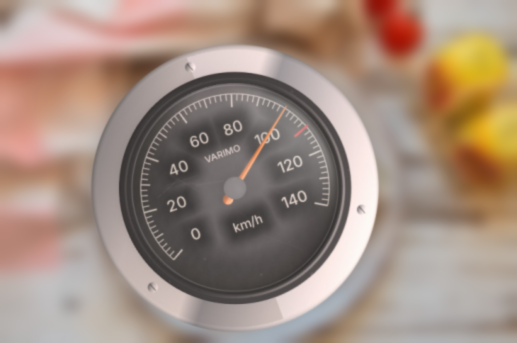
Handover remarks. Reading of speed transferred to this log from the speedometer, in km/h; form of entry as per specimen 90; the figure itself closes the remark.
100
